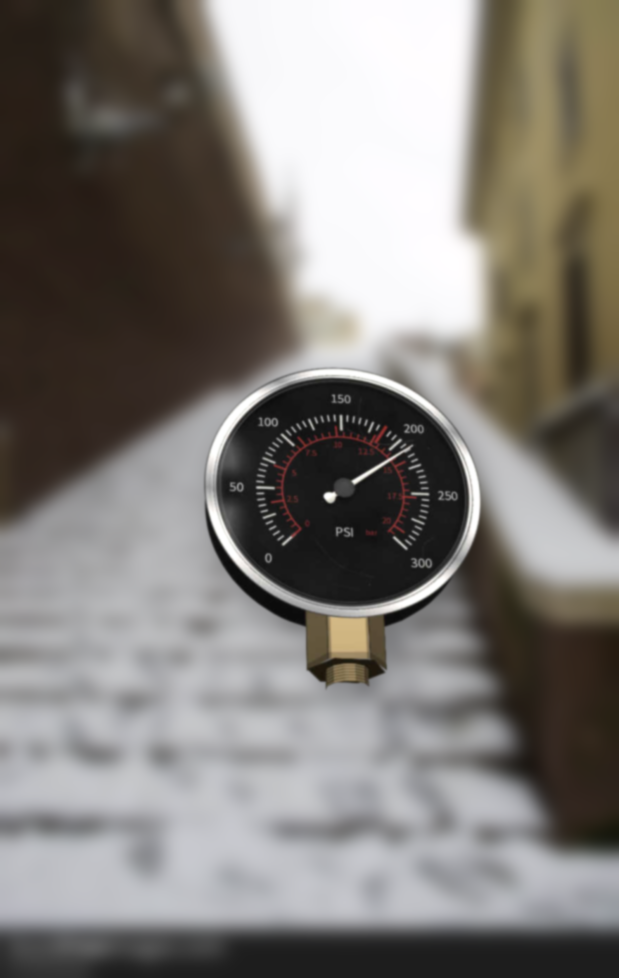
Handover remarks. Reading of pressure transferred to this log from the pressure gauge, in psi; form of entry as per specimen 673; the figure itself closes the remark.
210
